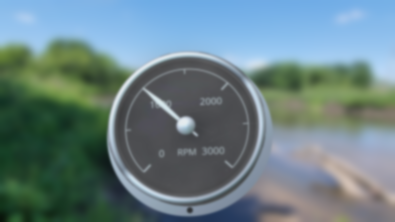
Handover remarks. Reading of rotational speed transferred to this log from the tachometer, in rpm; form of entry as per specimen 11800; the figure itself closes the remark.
1000
